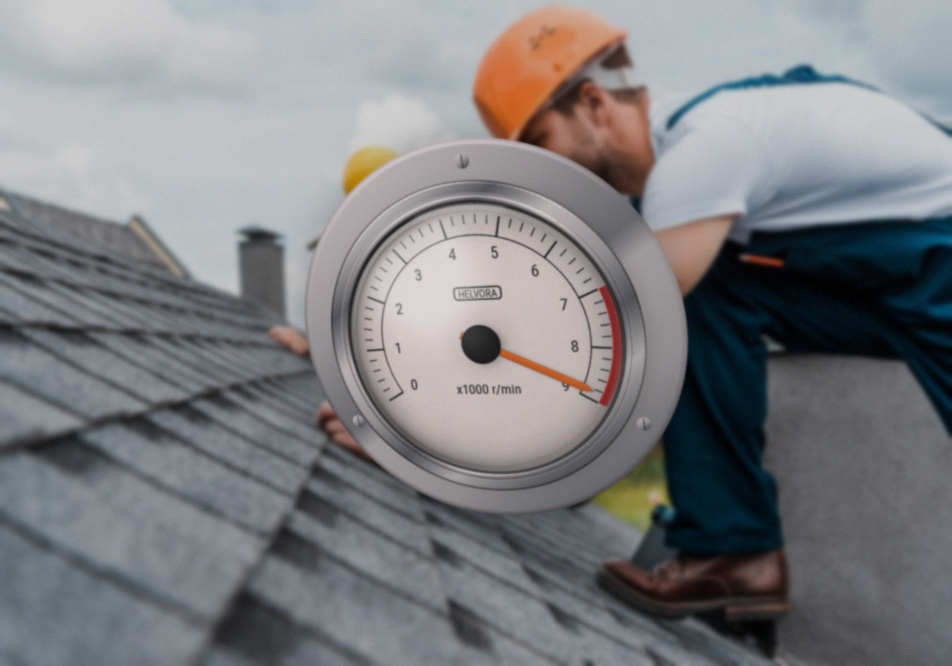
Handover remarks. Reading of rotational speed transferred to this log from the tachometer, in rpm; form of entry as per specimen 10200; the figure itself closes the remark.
8800
